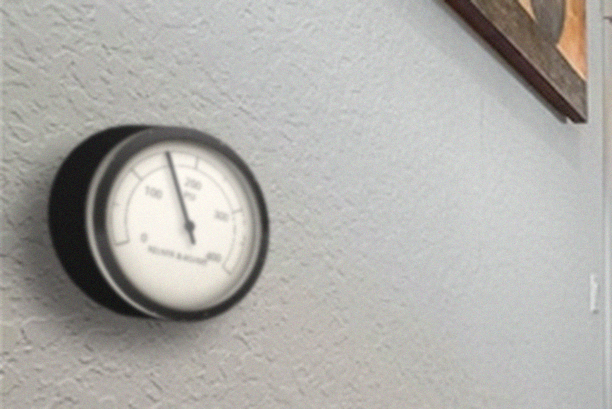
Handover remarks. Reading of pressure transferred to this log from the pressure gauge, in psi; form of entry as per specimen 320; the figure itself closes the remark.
150
